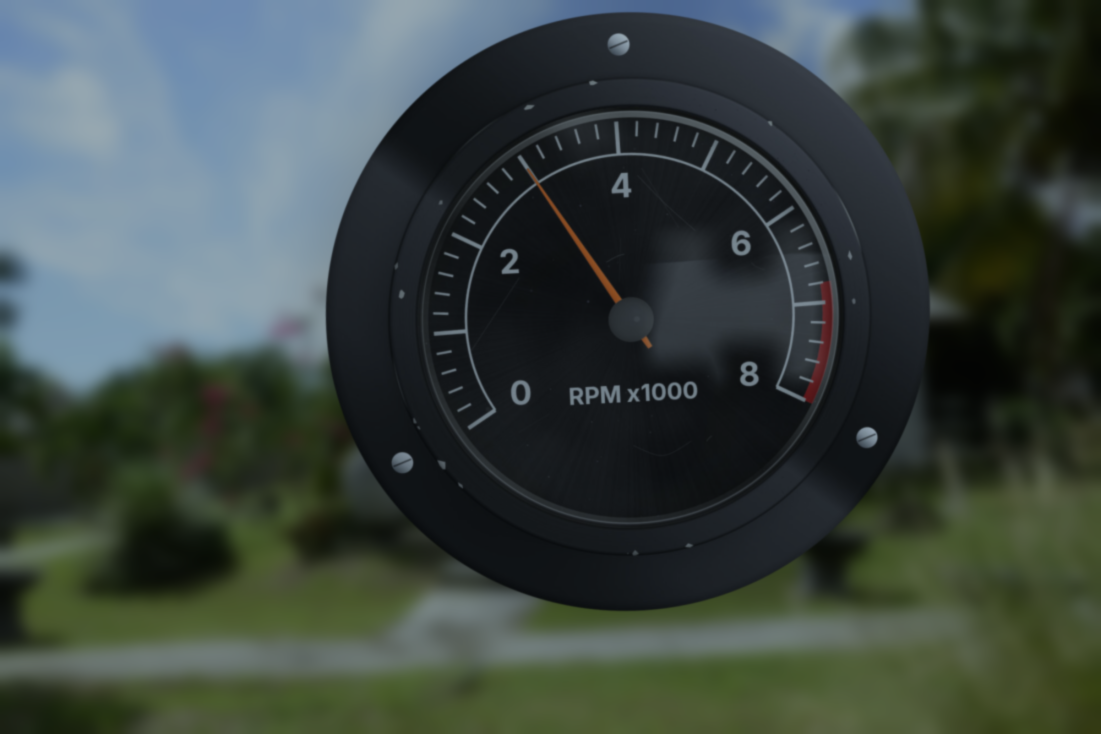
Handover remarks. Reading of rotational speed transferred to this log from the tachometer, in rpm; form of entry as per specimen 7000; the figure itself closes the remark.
3000
